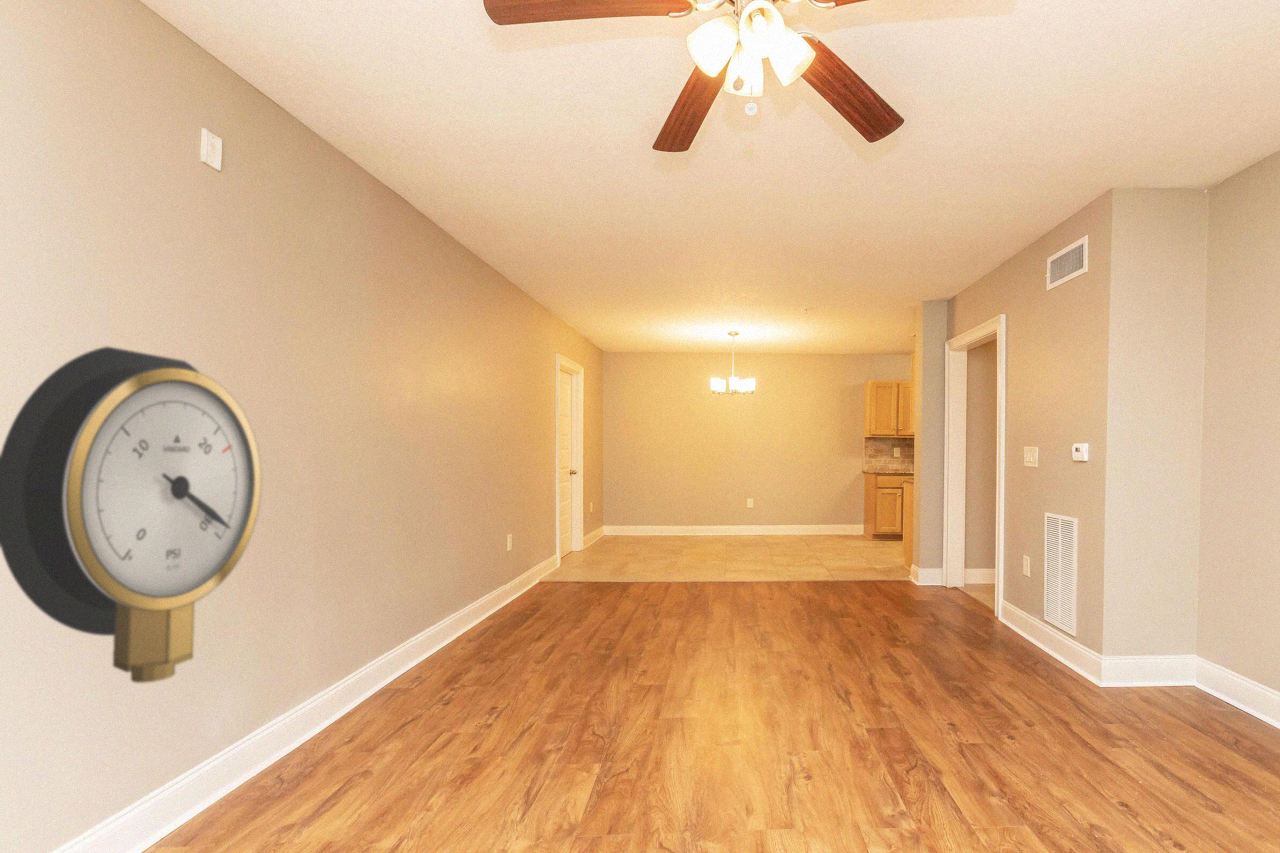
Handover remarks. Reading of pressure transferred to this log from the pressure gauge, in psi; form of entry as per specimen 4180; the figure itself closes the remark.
29
